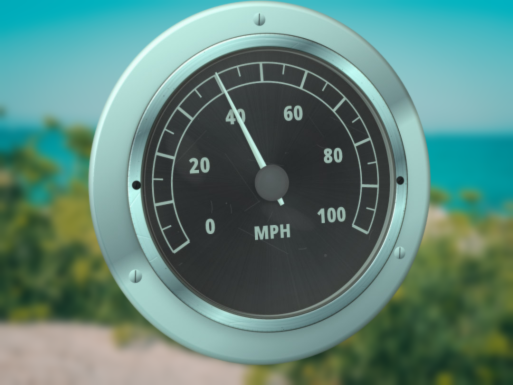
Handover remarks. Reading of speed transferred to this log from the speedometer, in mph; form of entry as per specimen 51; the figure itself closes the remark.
40
